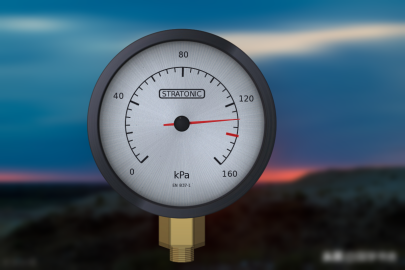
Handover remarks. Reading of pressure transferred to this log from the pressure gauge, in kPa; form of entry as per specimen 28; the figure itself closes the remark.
130
